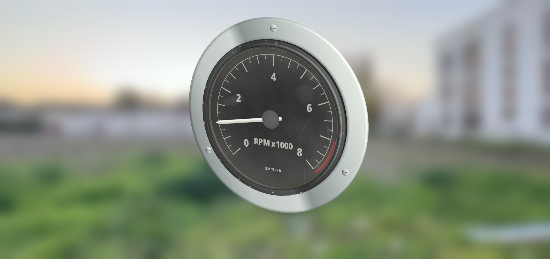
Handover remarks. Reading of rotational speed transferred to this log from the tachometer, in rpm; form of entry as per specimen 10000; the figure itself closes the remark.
1000
